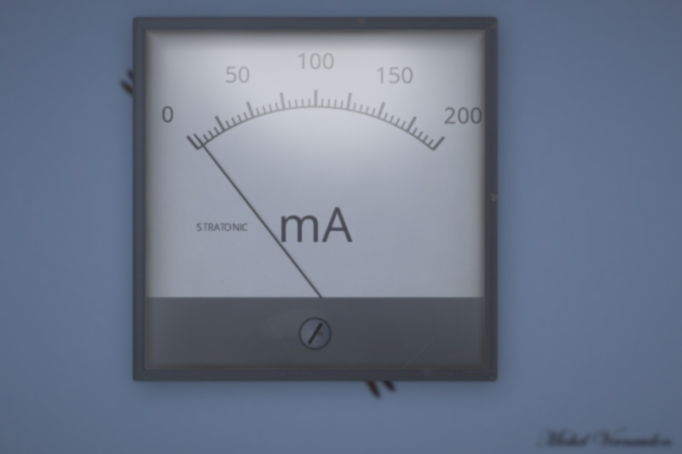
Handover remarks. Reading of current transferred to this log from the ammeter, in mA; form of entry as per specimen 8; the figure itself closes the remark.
5
